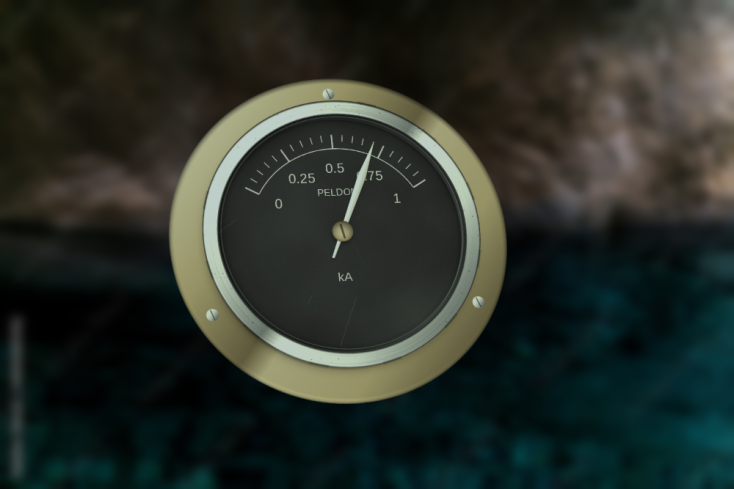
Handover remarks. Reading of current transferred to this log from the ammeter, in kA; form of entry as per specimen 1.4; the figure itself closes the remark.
0.7
